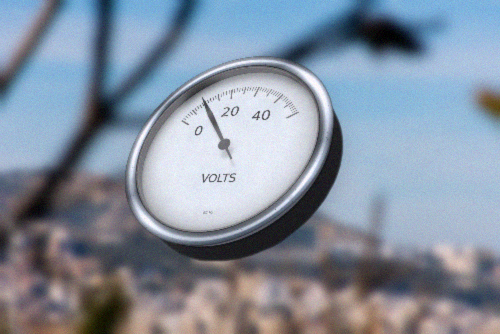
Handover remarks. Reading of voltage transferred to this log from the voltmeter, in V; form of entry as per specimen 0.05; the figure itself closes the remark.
10
